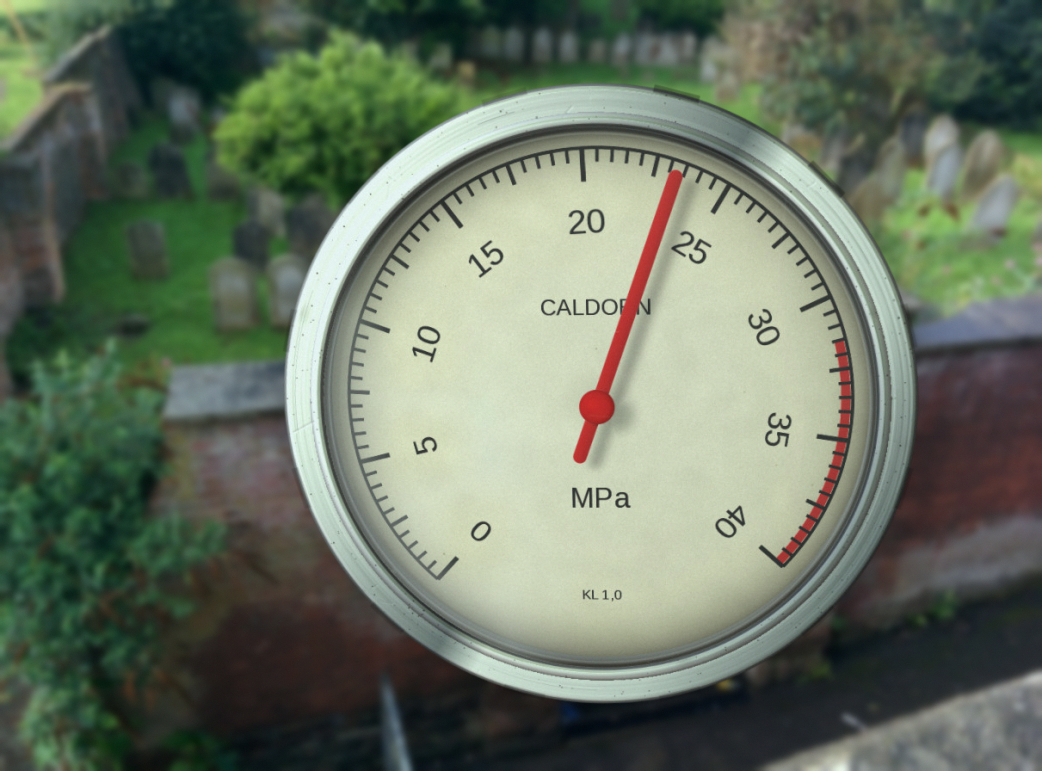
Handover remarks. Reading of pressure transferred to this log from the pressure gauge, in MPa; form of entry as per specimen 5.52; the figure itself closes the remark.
23.25
